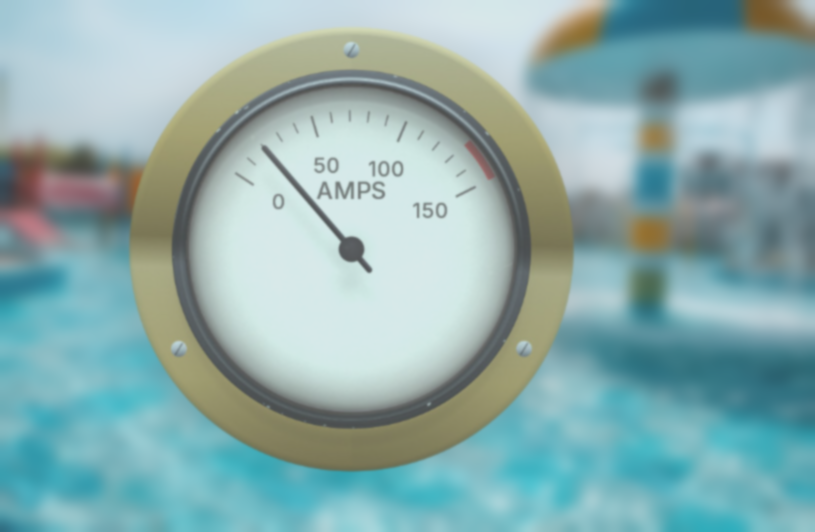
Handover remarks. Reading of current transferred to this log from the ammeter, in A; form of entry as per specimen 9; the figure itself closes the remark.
20
